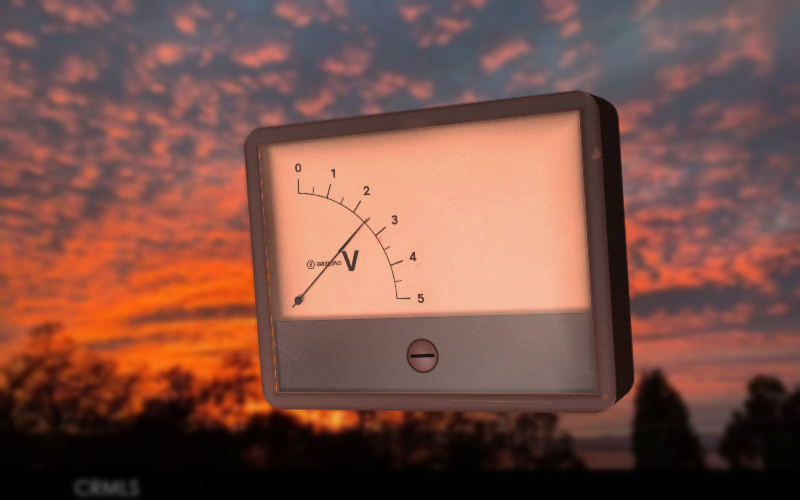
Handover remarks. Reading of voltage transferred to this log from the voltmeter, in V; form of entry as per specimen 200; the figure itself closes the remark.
2.5
